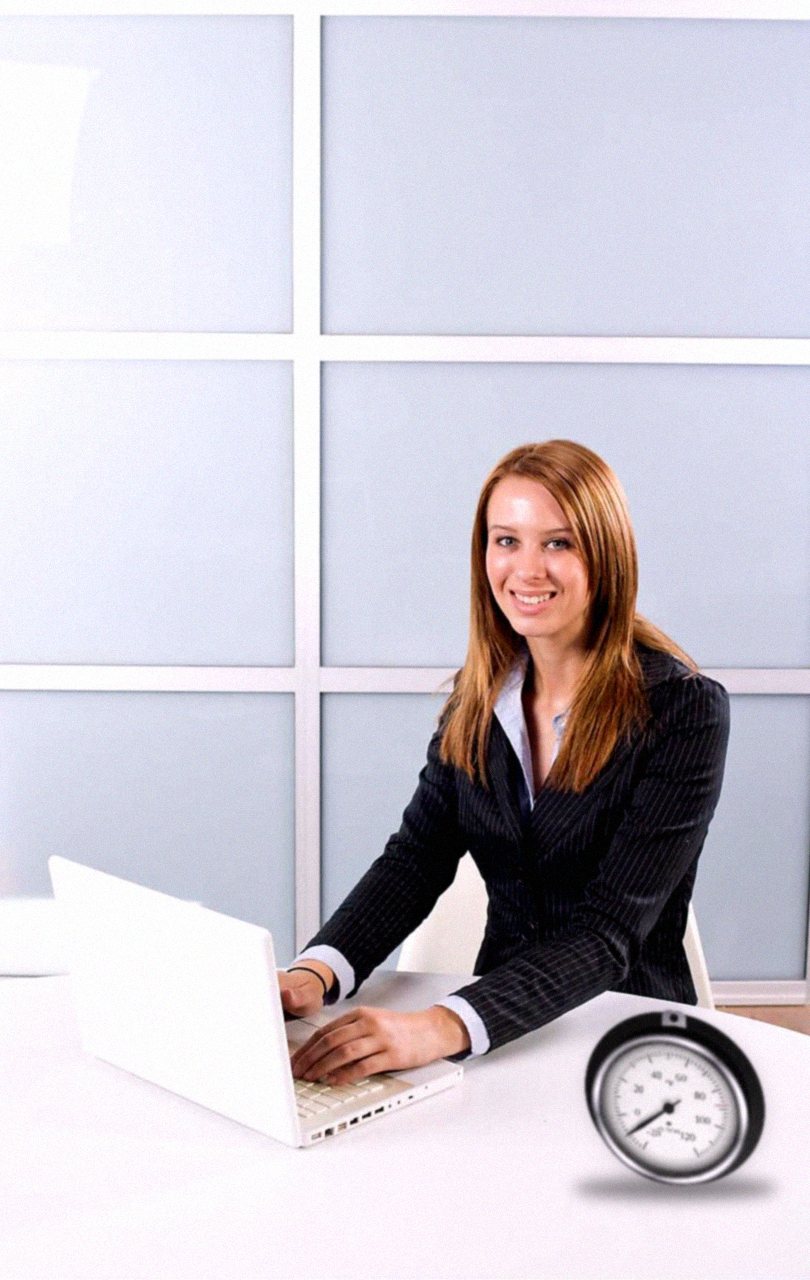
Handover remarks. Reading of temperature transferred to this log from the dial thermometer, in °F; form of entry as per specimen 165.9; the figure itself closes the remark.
-10
